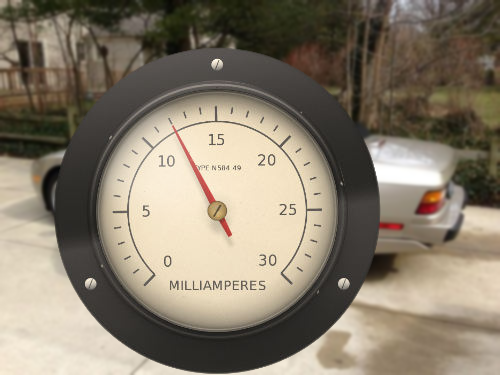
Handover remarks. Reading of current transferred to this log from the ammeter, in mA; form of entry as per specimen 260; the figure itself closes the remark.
12
